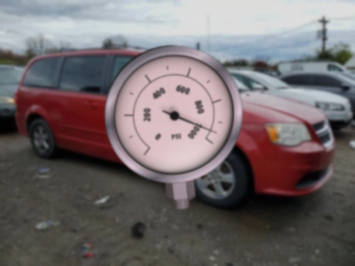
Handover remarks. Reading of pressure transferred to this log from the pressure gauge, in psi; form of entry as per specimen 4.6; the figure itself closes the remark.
950
